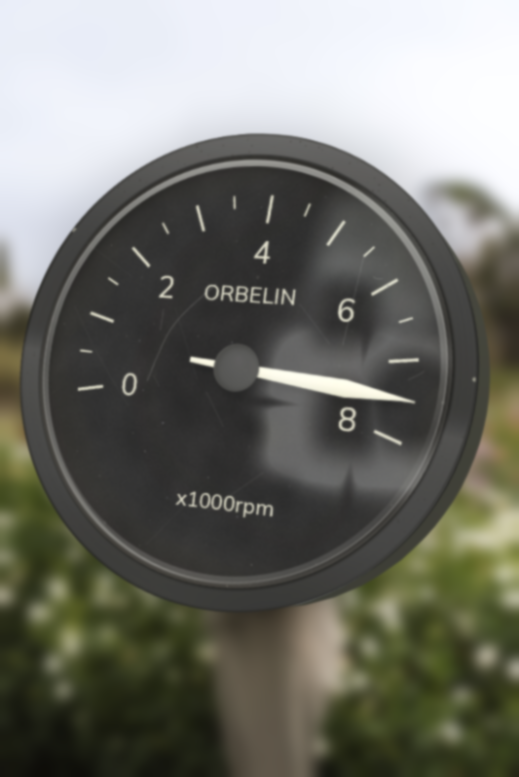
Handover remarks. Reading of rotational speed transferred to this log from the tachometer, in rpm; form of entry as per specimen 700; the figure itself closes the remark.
7500
